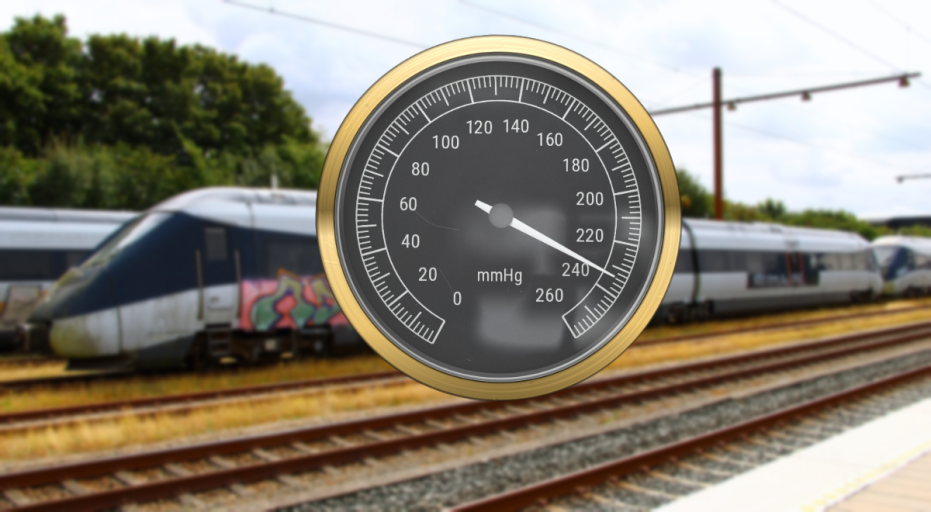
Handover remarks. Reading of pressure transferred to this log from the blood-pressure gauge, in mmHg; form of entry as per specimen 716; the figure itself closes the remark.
234
